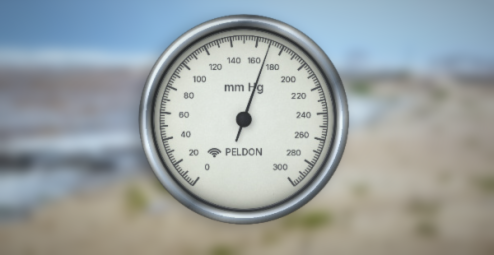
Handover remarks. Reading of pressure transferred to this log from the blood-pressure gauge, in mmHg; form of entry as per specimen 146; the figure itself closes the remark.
170
